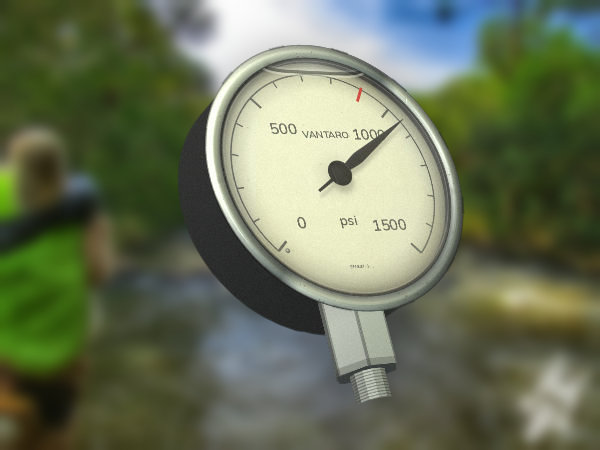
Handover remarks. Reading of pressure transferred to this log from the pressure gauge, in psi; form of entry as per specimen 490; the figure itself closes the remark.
1050
